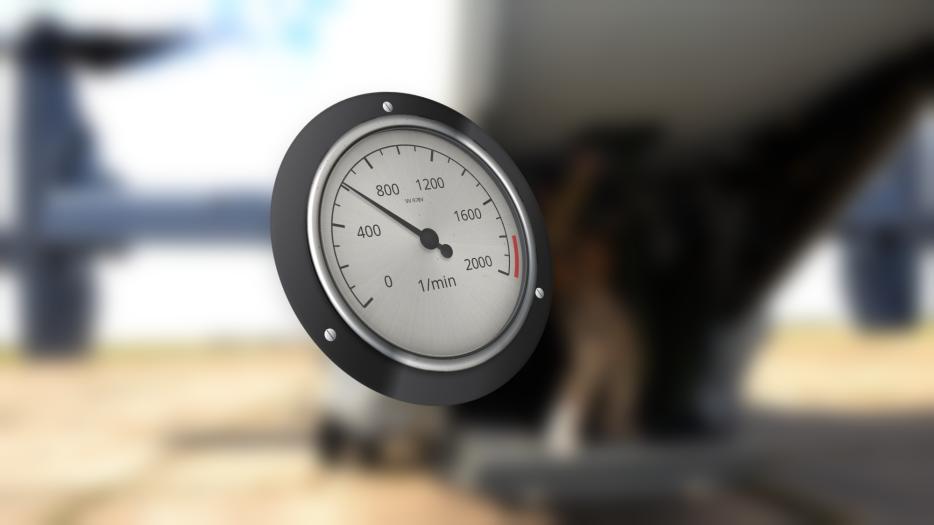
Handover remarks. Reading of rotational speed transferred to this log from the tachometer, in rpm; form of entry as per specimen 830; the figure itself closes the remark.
600
